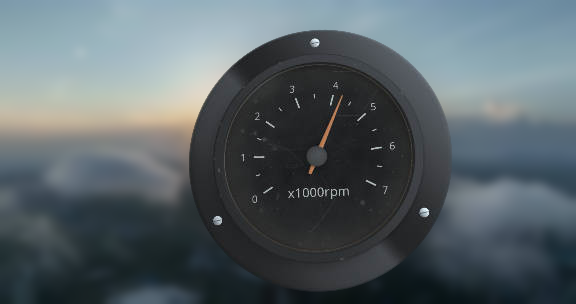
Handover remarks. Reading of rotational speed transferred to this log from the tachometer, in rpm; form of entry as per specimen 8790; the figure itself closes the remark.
4250
